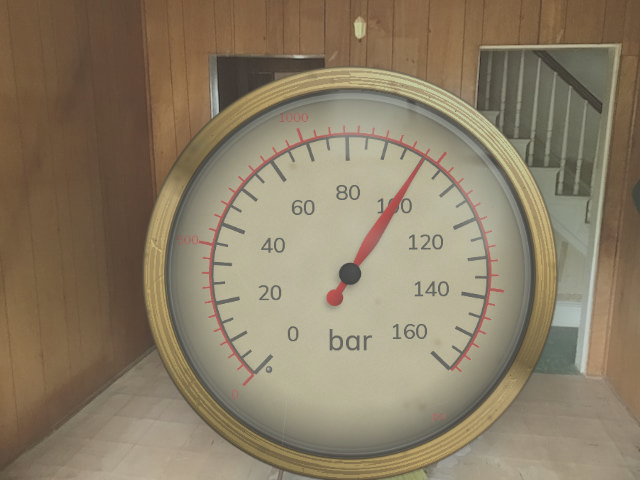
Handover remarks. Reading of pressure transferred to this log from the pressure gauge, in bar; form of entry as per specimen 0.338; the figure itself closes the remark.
100
